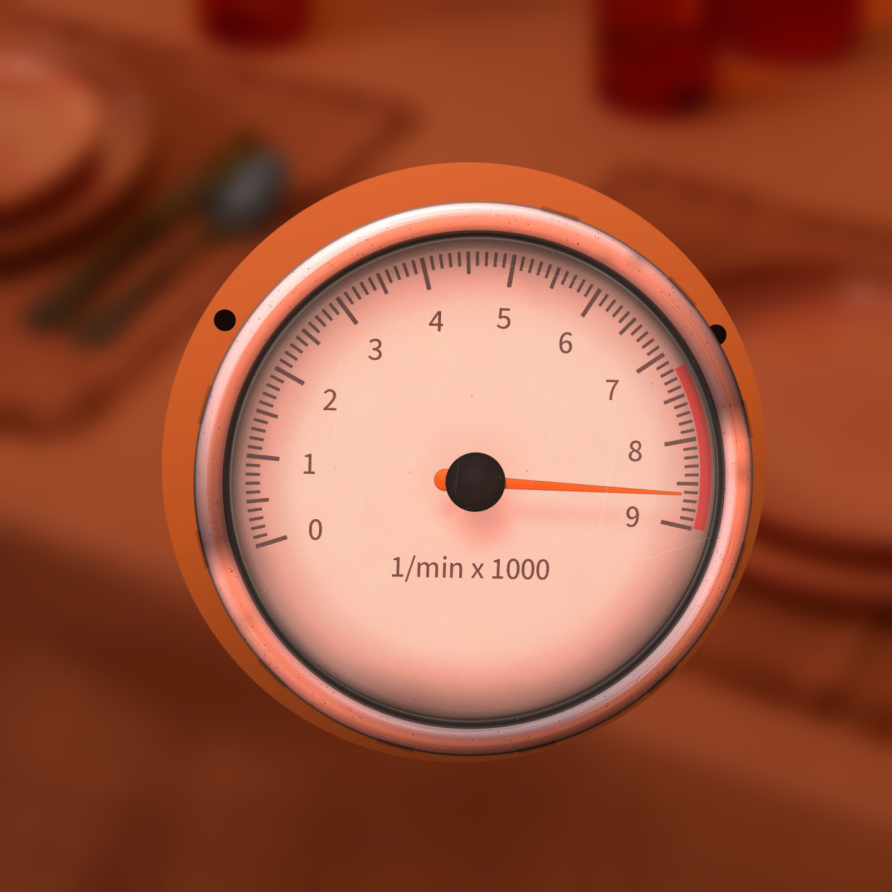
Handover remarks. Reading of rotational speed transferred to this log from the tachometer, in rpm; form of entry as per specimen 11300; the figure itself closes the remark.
8600
